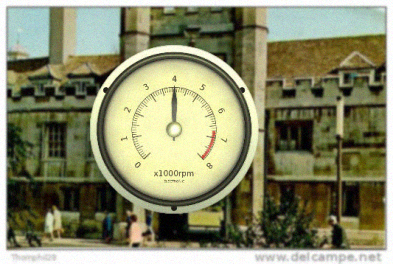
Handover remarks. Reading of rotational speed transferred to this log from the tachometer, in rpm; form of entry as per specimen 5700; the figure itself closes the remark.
4000
